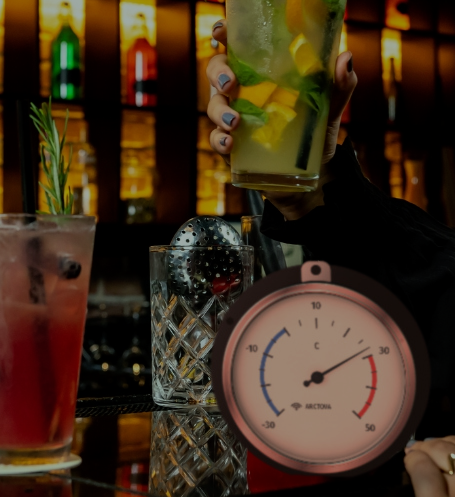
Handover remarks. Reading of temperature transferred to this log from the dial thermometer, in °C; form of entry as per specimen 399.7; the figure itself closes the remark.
27.5
